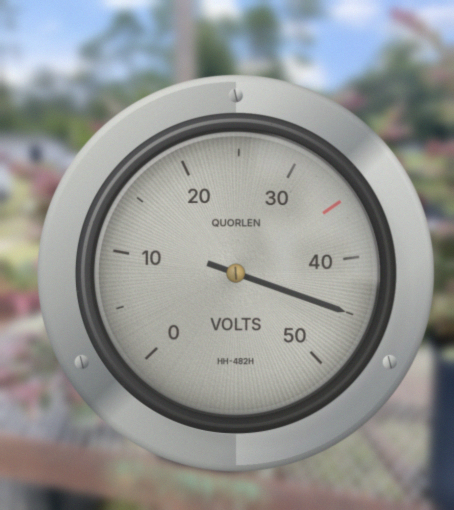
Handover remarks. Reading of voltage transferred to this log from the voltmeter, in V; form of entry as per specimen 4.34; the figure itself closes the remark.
45
